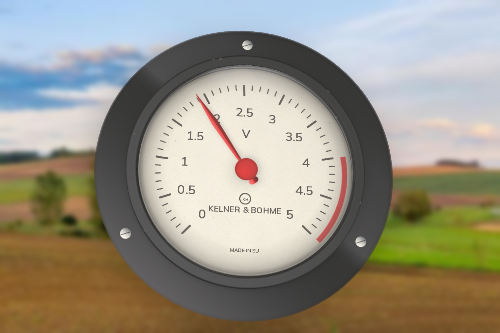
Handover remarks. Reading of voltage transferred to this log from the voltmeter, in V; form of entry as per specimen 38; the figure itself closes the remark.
1.9
